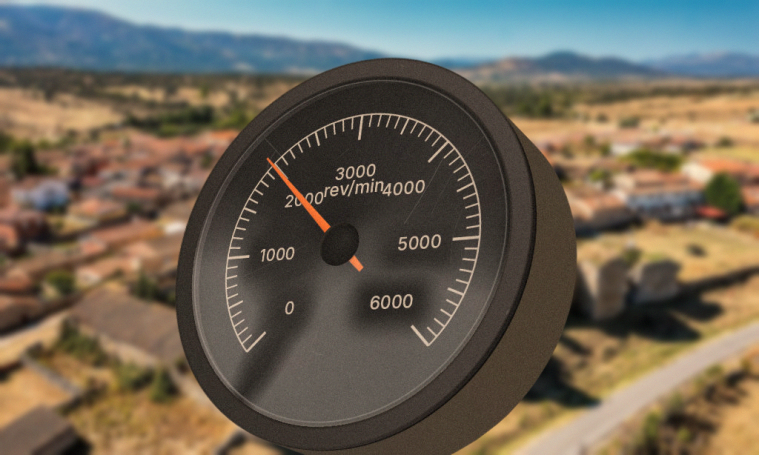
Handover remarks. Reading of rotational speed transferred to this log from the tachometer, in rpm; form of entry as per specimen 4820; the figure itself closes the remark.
2000
